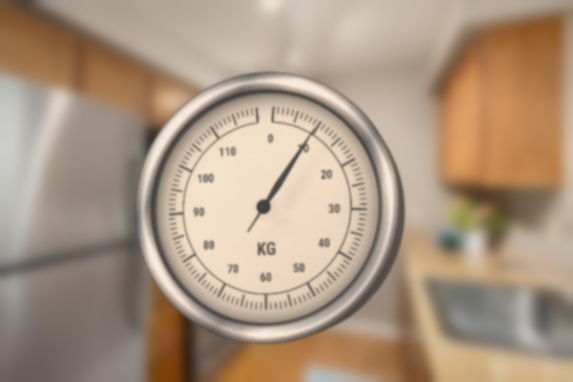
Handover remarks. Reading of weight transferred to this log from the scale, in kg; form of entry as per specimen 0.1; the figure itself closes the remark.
10
